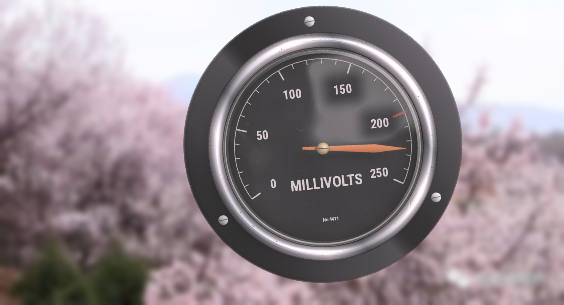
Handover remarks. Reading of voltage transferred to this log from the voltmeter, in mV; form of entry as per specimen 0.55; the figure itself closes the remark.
225
